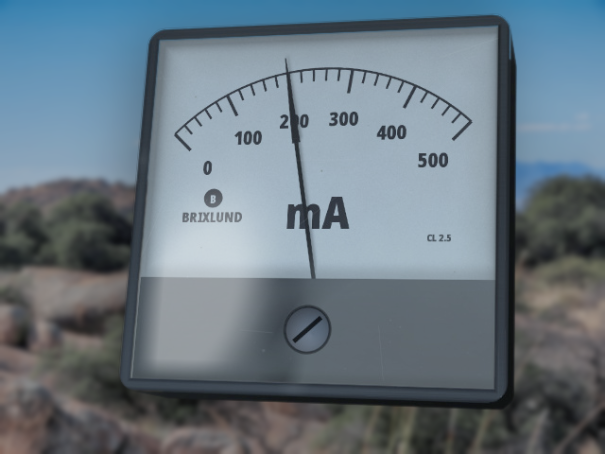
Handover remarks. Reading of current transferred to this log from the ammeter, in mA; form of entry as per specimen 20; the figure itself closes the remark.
200
